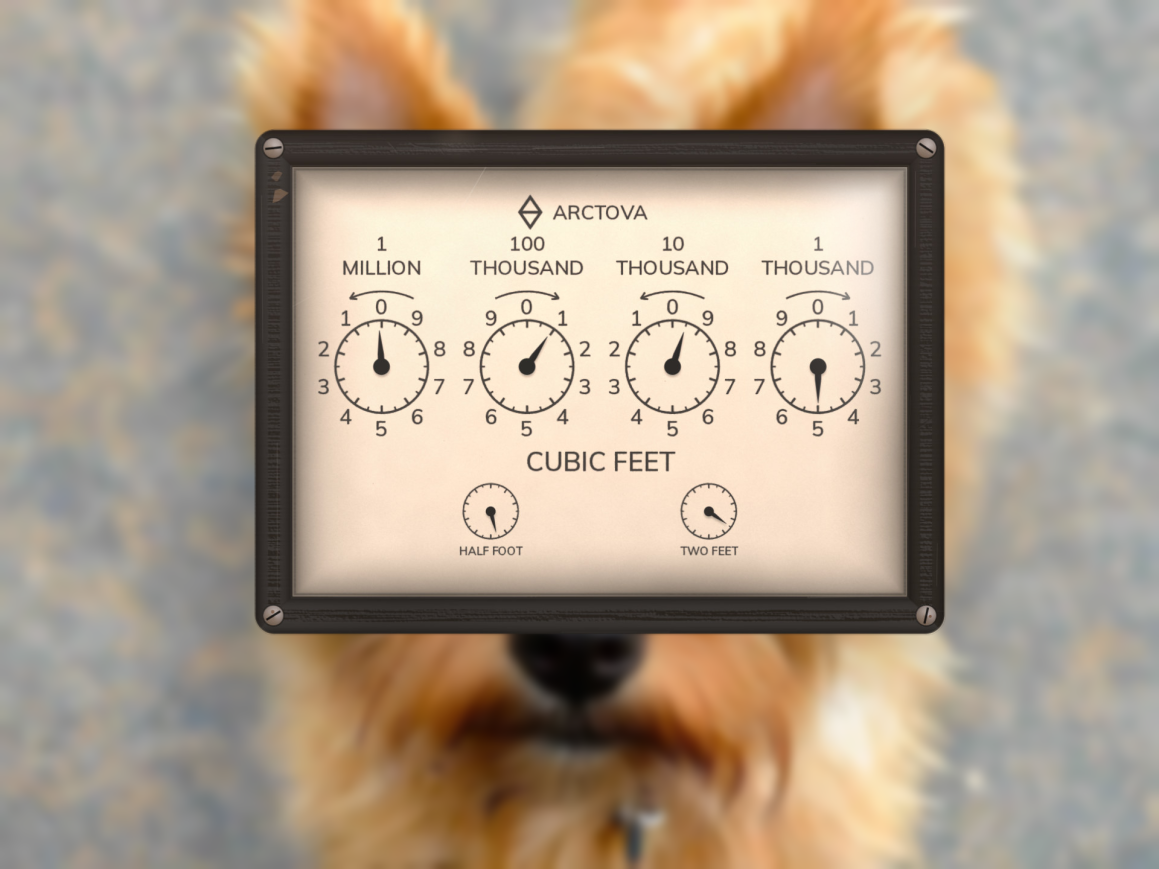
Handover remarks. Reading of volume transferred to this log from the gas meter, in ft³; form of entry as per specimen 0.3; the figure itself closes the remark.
9500
